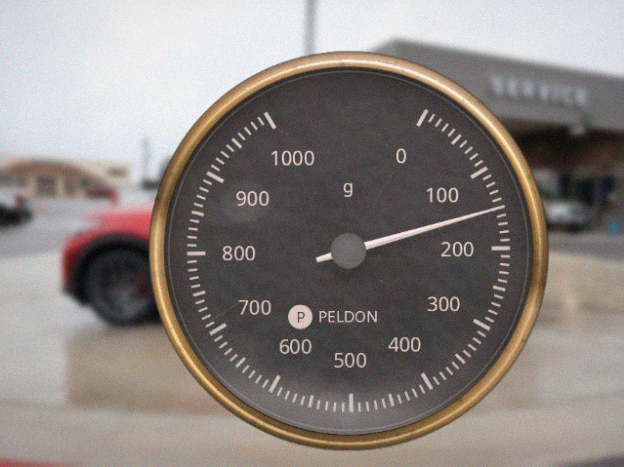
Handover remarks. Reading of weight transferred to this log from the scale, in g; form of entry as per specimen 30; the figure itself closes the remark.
150
